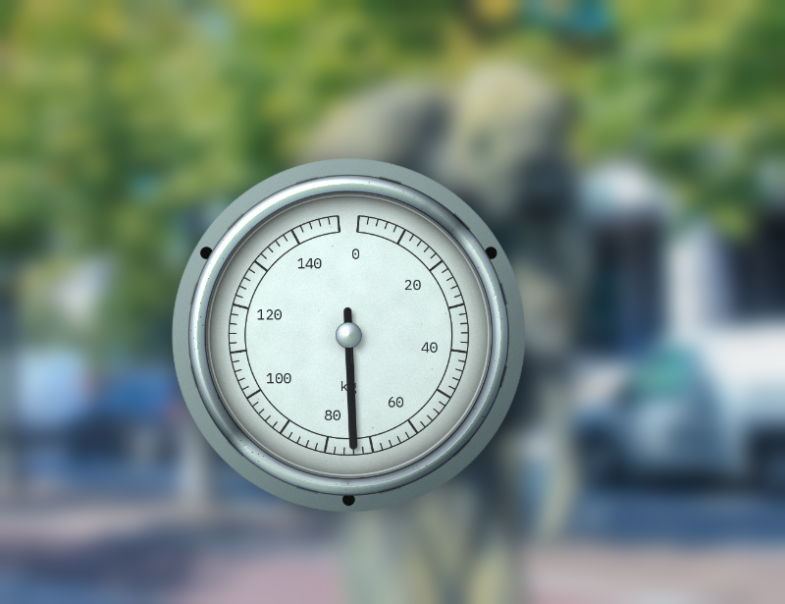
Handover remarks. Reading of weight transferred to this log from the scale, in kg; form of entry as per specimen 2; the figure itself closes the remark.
74
